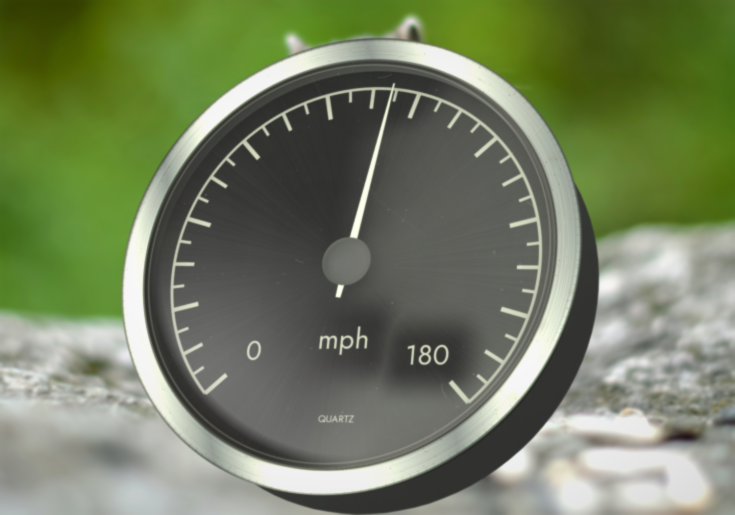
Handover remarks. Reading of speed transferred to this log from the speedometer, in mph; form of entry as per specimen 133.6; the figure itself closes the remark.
95
